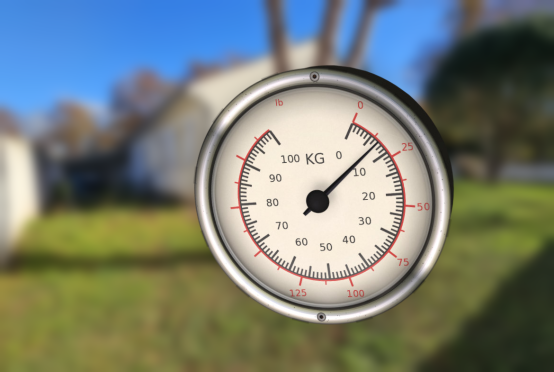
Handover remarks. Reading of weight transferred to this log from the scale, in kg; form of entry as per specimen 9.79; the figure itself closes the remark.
7
